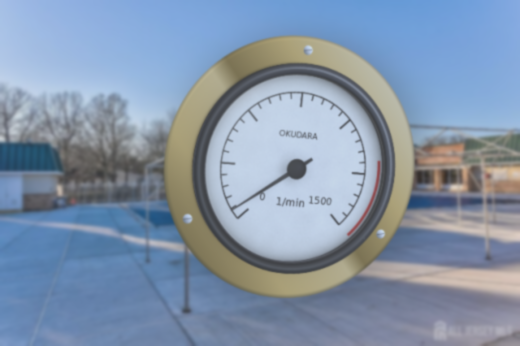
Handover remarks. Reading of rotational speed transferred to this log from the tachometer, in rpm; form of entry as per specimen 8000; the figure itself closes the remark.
50
